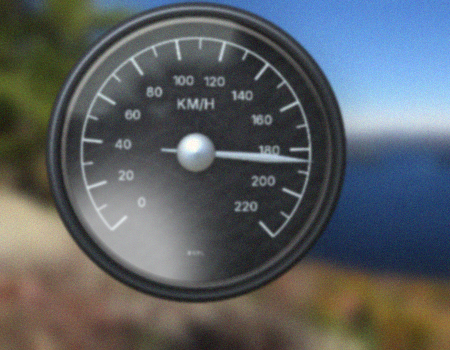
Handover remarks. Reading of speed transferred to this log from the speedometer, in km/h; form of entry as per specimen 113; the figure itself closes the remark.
185
